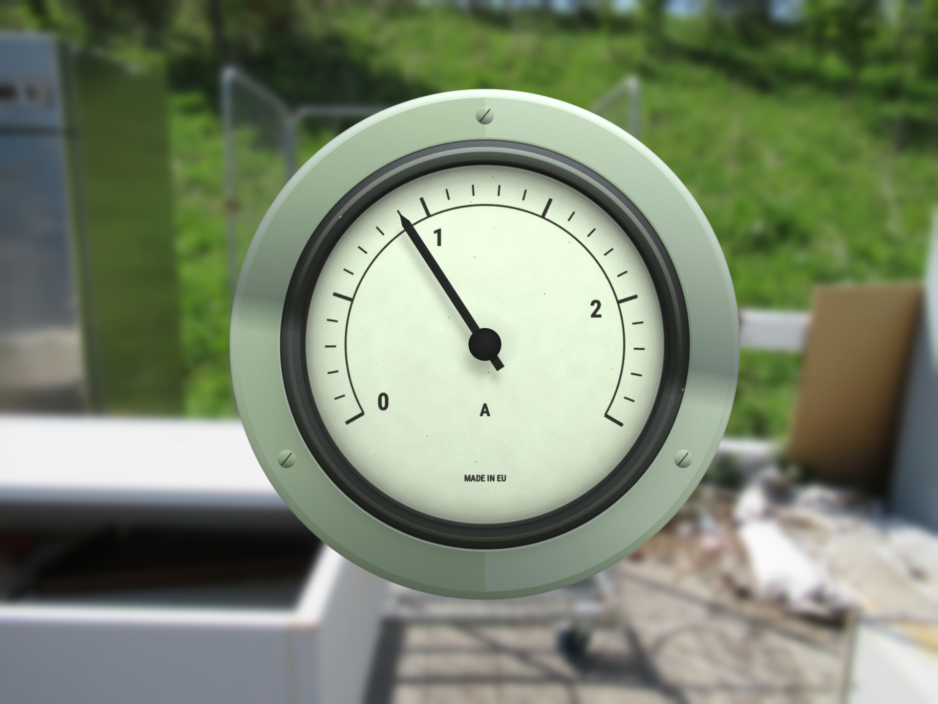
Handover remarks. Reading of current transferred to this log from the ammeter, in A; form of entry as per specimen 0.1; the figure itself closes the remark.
0.9
